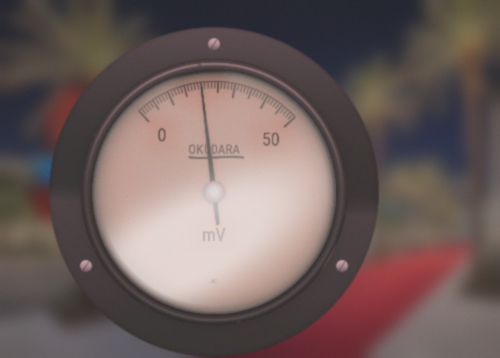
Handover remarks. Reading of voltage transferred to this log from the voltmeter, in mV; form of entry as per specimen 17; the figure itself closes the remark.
20
